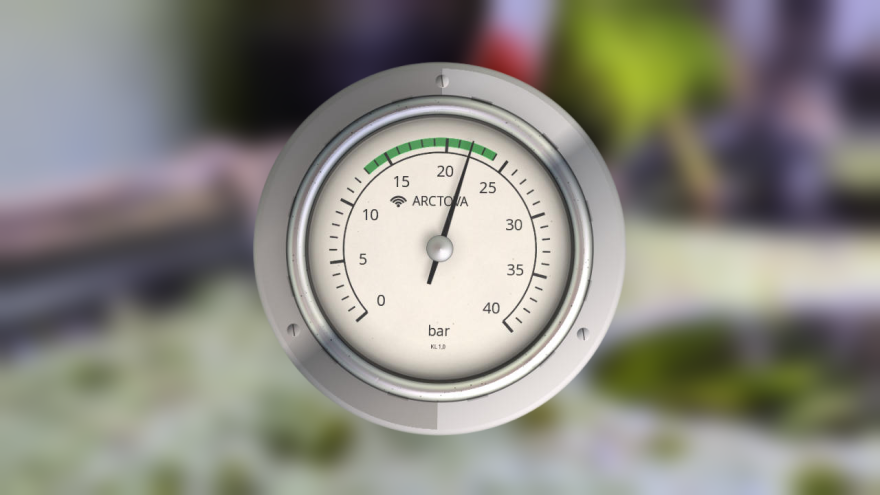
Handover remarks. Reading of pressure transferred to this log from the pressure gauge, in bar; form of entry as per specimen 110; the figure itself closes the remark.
22
